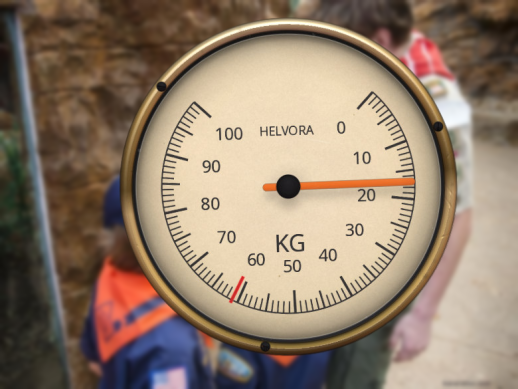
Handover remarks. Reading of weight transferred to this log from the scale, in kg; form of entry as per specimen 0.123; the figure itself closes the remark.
17
